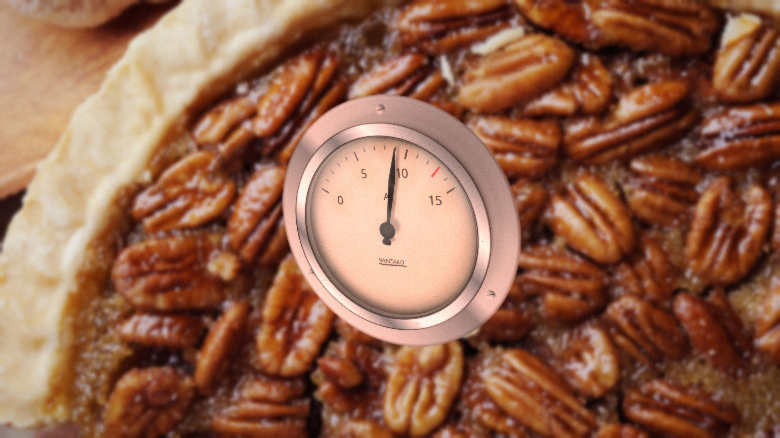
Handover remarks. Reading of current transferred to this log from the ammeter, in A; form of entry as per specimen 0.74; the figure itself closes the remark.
9
